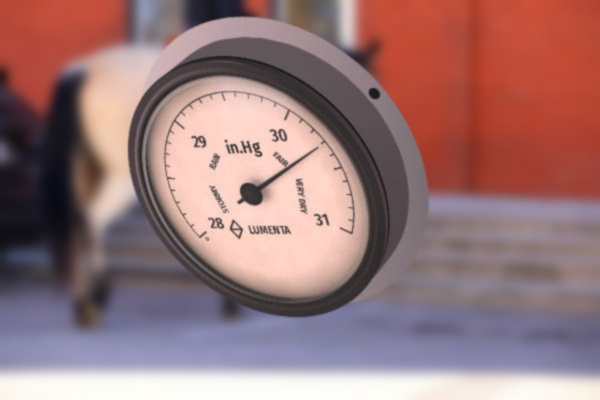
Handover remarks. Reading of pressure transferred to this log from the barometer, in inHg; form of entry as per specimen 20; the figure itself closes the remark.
30.3
